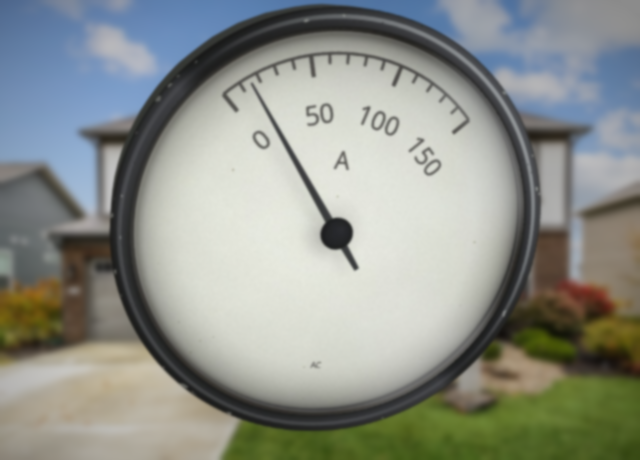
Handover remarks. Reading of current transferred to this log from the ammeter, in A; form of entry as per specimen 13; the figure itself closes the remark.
15
